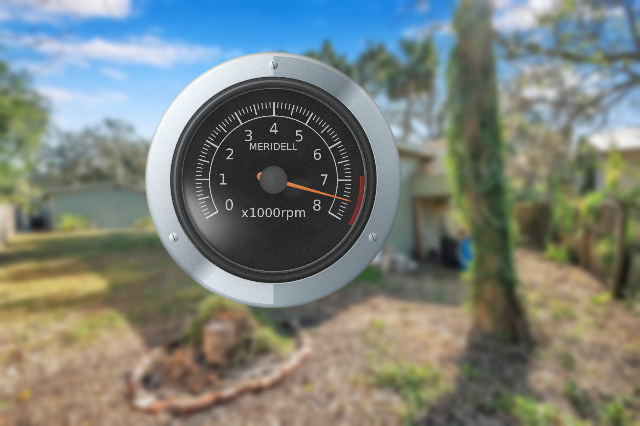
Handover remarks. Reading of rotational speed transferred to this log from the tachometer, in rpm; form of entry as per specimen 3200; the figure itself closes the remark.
7500
